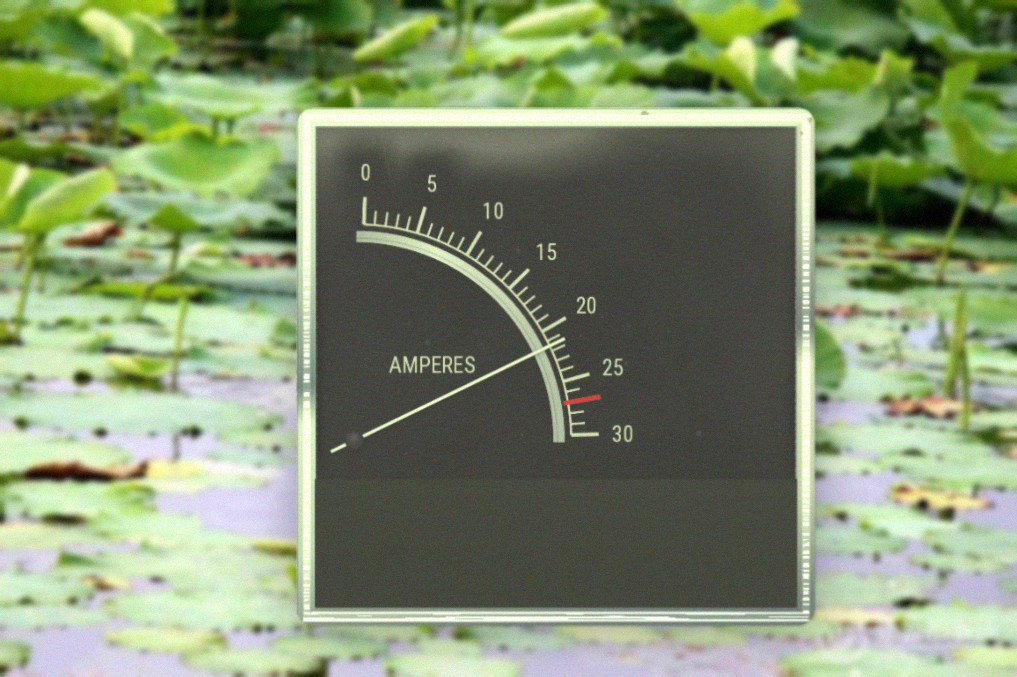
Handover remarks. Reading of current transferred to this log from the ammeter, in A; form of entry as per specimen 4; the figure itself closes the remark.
21.5
